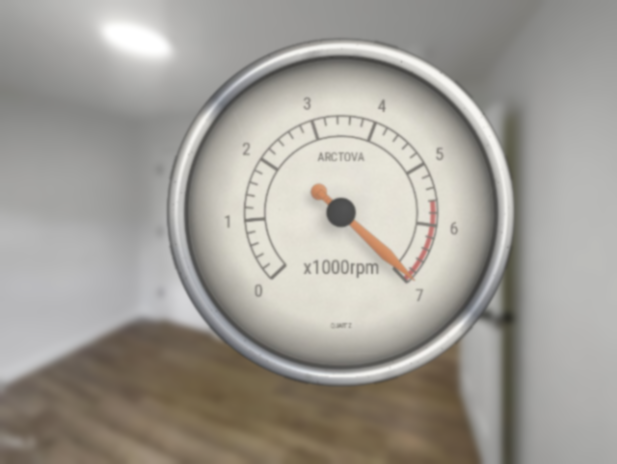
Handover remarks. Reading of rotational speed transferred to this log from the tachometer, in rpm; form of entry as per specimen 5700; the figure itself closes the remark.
6900
